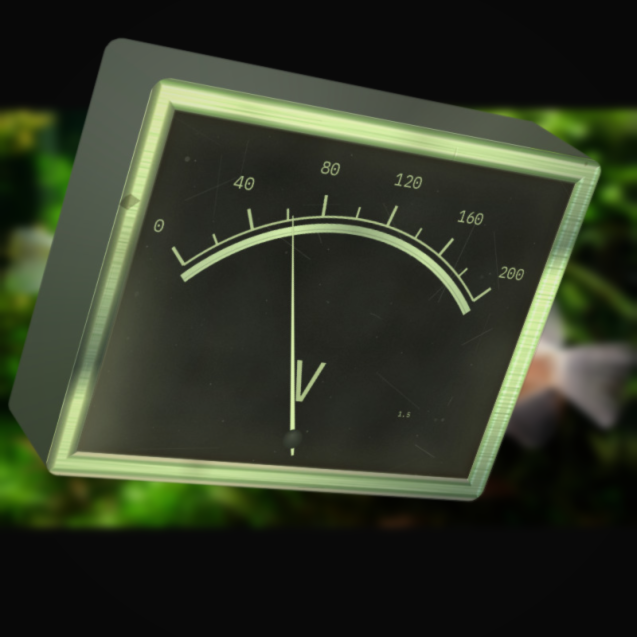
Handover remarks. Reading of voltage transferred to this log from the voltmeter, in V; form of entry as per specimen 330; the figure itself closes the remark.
60
